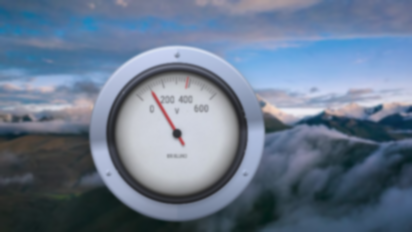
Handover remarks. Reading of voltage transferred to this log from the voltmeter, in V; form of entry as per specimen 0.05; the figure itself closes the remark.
100
